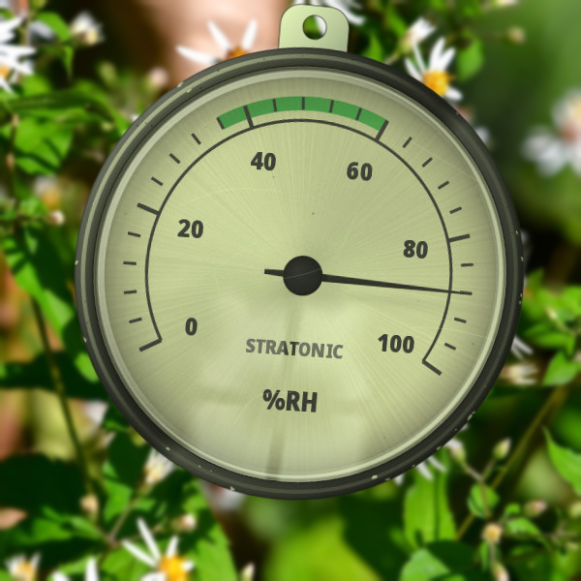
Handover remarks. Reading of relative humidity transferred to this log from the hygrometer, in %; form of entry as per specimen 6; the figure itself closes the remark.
88
